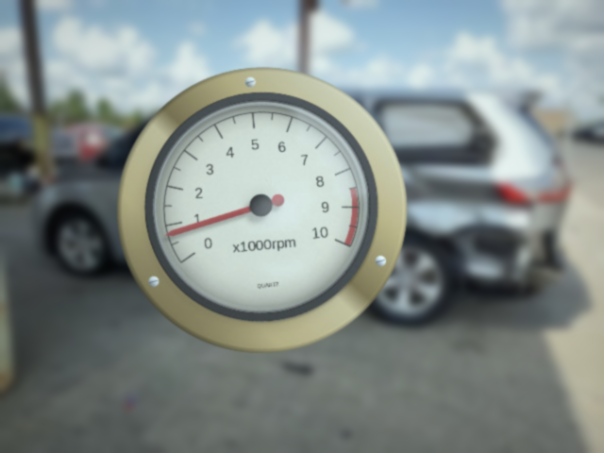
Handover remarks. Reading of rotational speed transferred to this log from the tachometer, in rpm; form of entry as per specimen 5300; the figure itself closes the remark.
750
